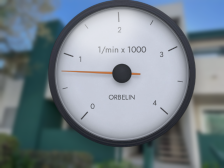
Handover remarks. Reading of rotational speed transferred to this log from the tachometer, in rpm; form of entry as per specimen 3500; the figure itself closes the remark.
750
